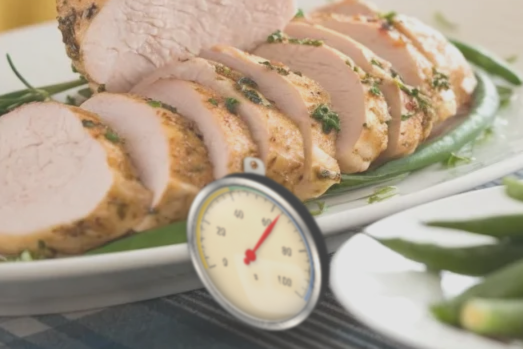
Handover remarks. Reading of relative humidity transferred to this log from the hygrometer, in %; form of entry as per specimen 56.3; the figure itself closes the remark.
64
